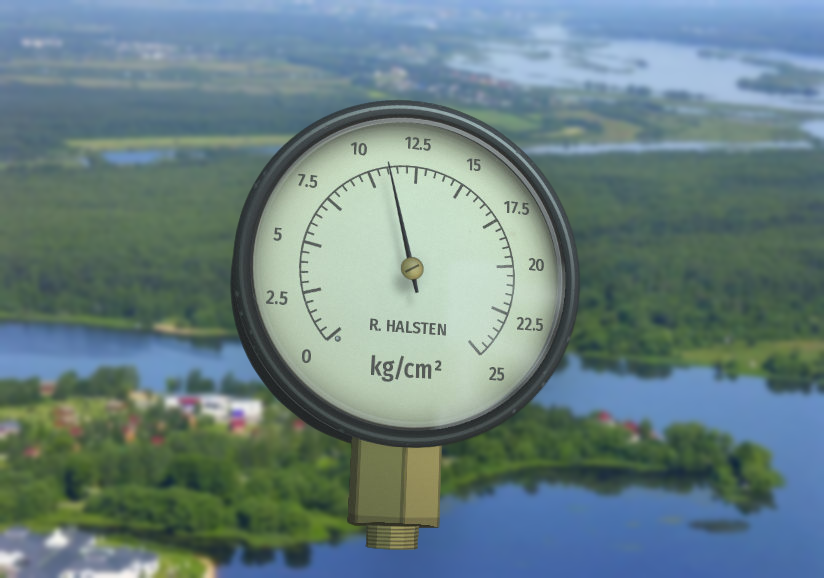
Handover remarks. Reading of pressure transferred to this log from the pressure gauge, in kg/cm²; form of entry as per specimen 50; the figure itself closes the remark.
11
